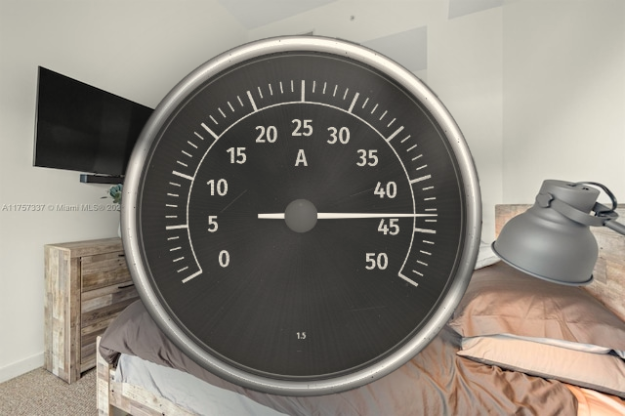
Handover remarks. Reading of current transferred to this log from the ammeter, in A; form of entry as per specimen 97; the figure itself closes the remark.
43.5
